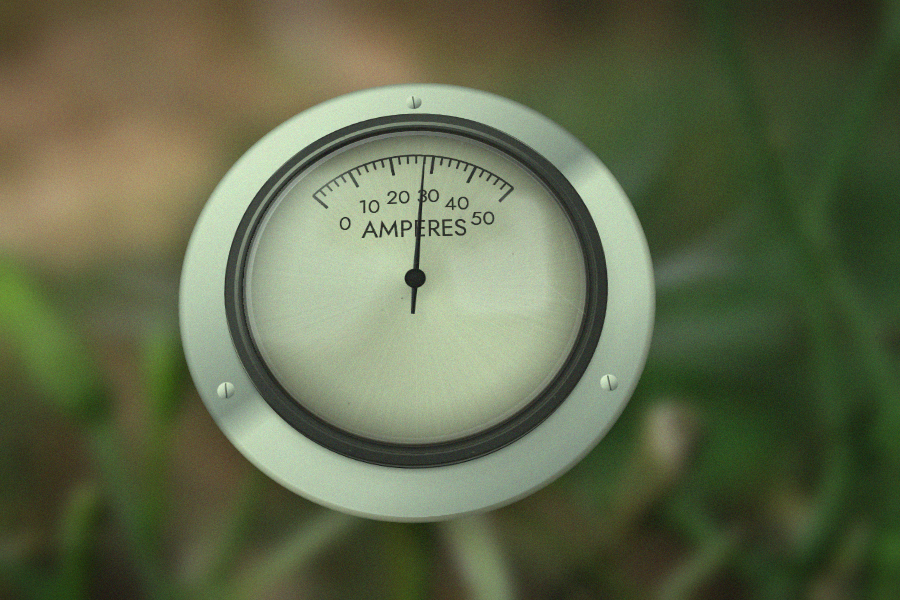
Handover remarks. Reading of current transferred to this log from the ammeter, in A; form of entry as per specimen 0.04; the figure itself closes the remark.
28
